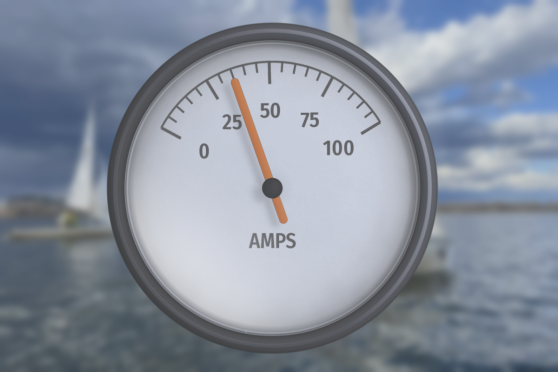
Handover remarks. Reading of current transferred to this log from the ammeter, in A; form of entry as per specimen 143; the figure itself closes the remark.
35
